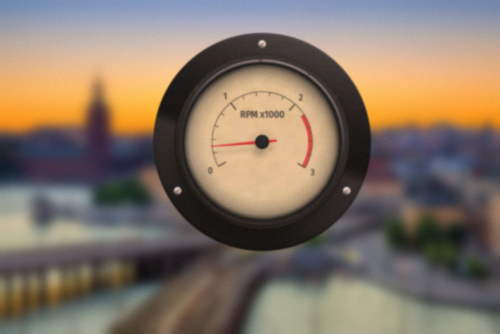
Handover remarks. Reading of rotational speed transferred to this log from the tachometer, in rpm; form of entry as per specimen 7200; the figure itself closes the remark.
300
